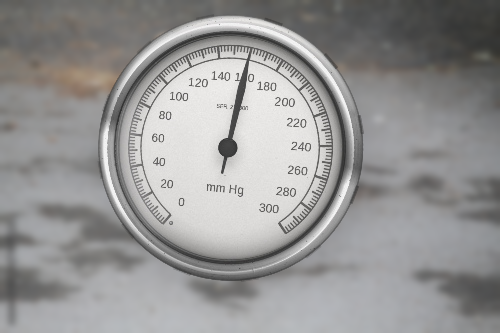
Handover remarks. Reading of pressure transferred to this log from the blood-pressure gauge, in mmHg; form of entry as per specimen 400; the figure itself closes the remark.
160
